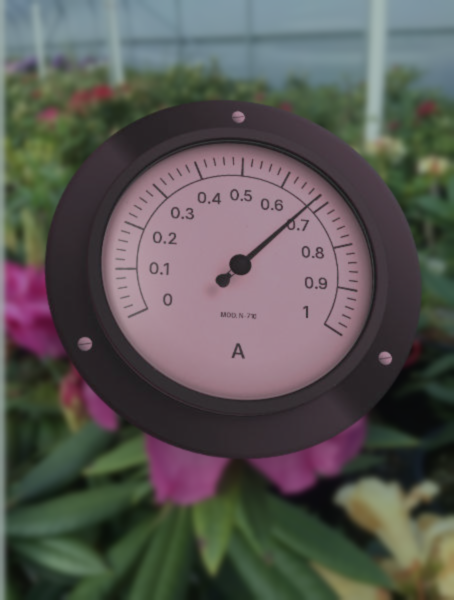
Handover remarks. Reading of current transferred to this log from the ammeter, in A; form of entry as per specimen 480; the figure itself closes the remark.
0.68
